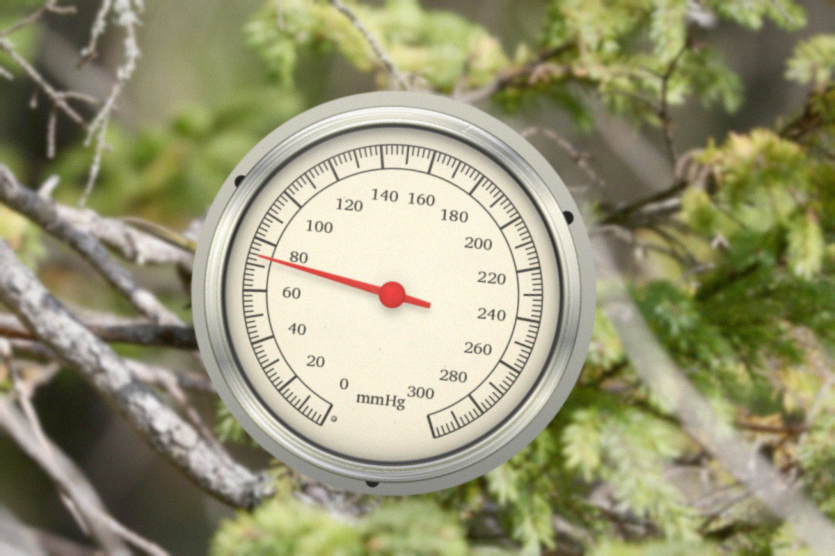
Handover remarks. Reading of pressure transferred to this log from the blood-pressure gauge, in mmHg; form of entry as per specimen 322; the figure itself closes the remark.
74
